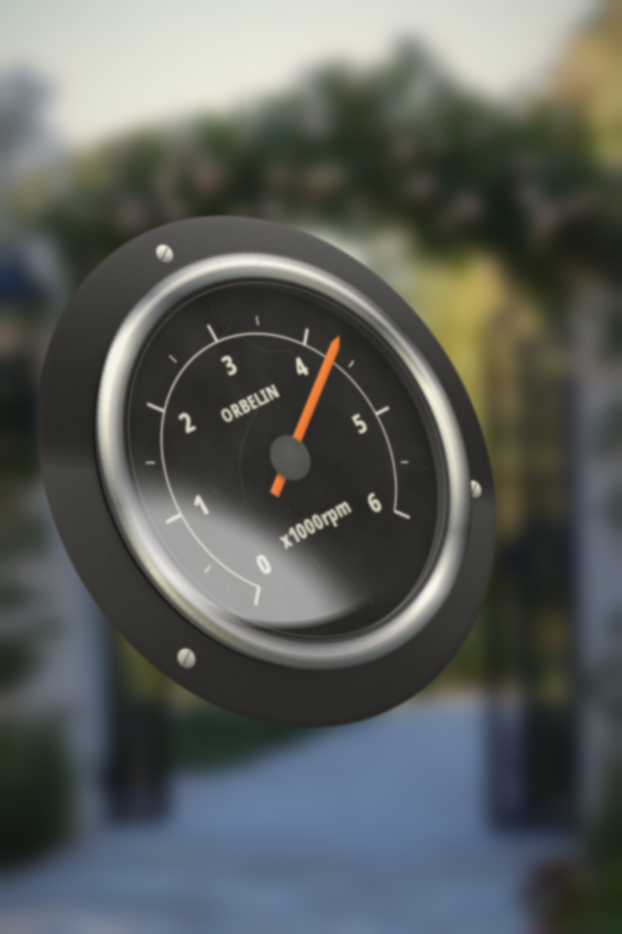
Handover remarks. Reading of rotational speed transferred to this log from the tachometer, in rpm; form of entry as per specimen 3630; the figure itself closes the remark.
4250
